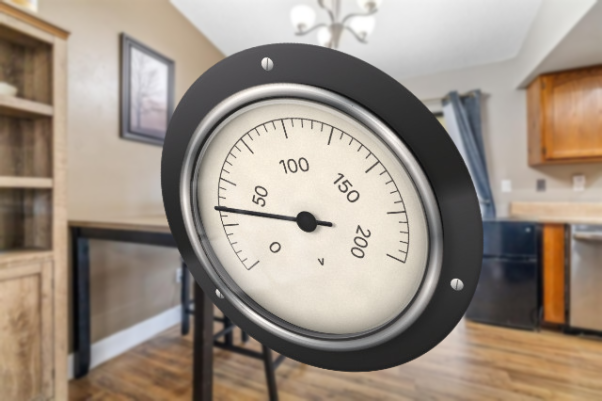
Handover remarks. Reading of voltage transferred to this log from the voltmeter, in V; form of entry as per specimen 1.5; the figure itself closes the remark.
35
